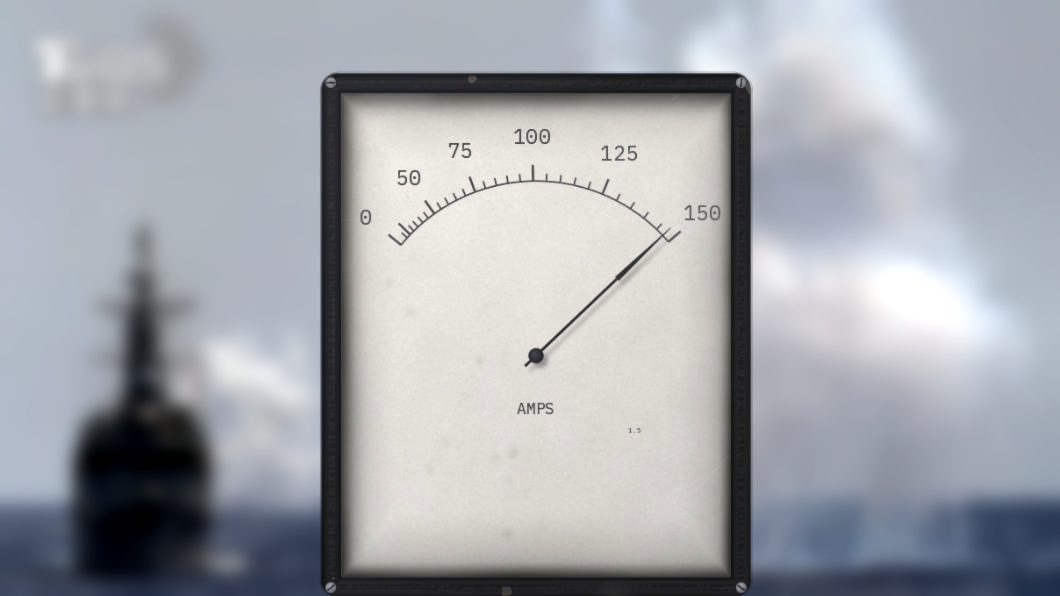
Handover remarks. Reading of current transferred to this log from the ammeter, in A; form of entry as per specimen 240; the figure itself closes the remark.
147.5
